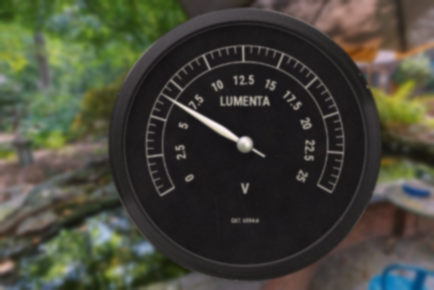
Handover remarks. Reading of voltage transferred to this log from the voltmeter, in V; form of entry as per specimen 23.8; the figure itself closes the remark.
6.5
